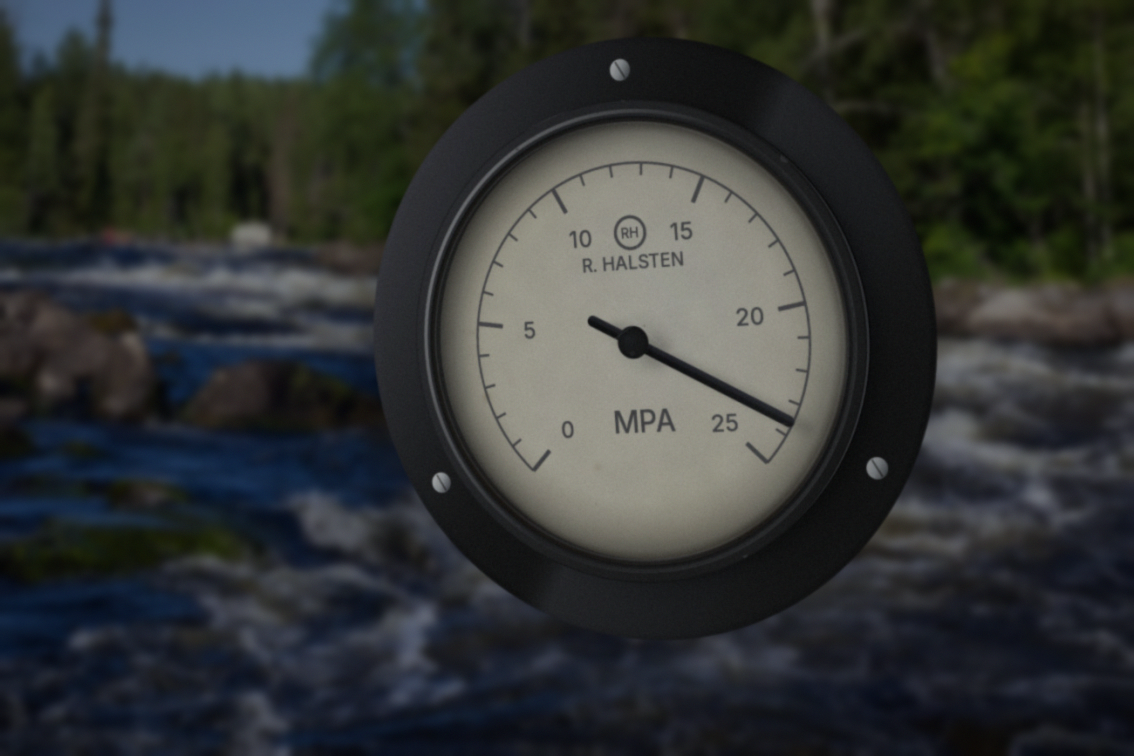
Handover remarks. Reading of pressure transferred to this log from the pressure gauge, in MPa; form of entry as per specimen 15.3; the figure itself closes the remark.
23.5
